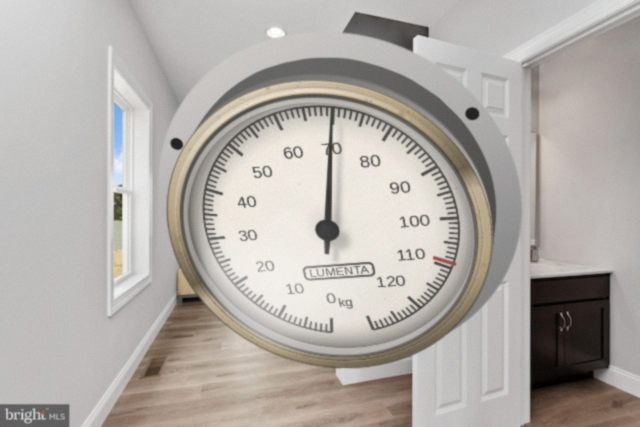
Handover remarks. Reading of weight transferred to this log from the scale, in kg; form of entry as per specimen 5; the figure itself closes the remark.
70
